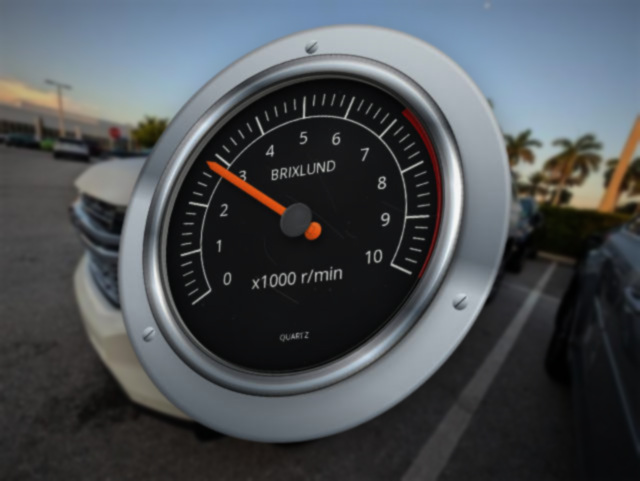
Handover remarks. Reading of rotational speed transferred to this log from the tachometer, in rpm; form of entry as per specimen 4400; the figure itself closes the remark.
2800
